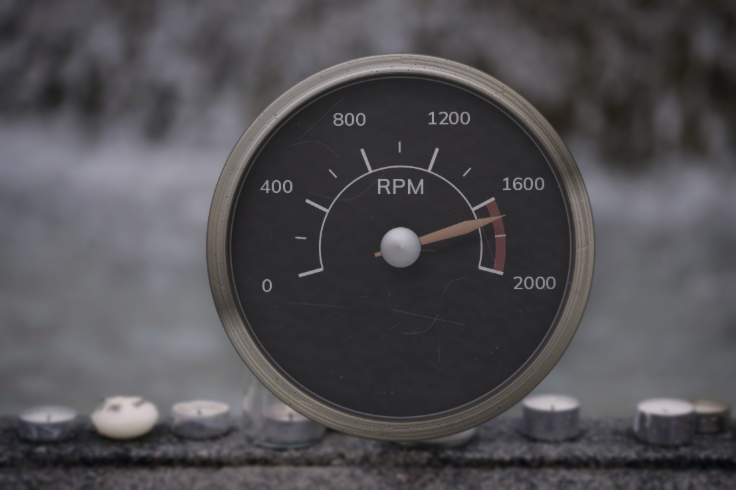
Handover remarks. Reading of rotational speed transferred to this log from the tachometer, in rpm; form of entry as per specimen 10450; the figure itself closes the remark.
1700
